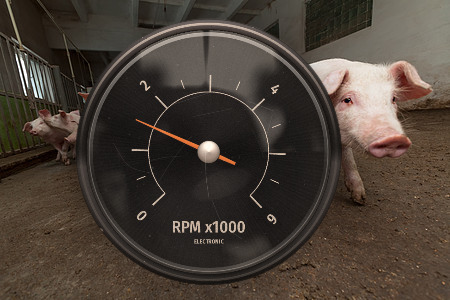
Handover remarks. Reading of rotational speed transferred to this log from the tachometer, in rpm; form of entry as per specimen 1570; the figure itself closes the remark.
1500
